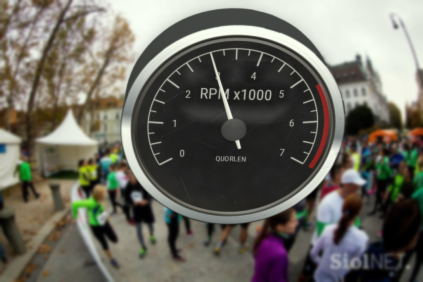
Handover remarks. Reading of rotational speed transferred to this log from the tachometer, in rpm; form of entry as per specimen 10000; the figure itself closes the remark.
3000
